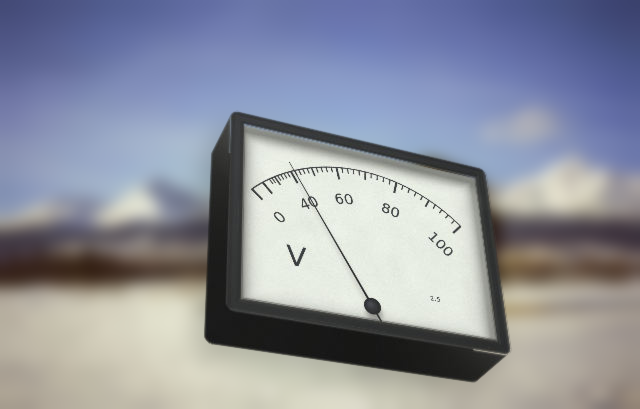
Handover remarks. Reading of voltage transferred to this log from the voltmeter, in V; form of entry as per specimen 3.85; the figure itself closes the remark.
40
